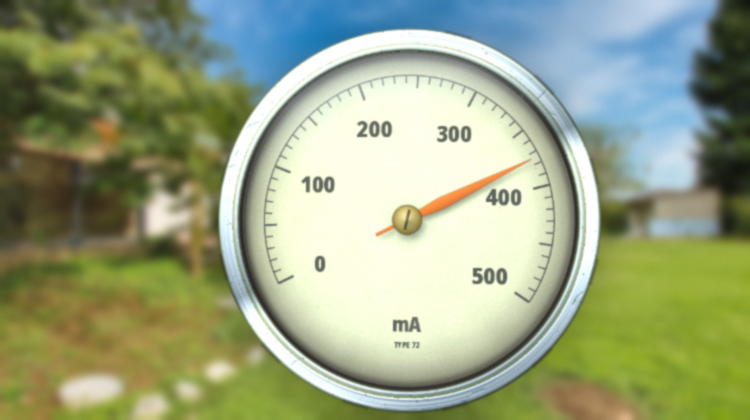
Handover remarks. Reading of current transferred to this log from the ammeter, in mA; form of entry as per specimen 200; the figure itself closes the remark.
375
